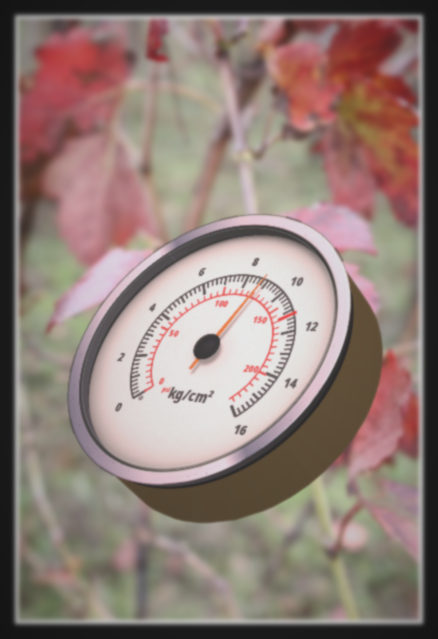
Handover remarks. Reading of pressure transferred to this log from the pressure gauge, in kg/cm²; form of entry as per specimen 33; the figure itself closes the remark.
9
